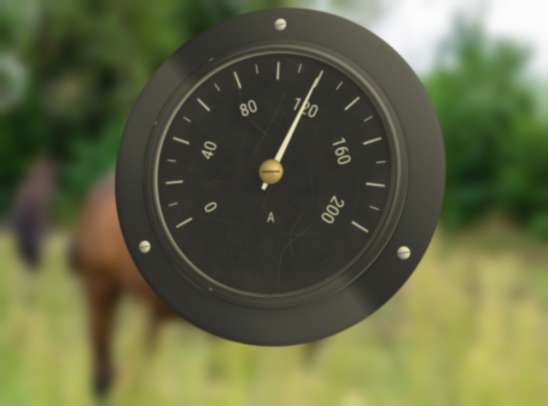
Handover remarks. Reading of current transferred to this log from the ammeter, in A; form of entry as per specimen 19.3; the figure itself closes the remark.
120
